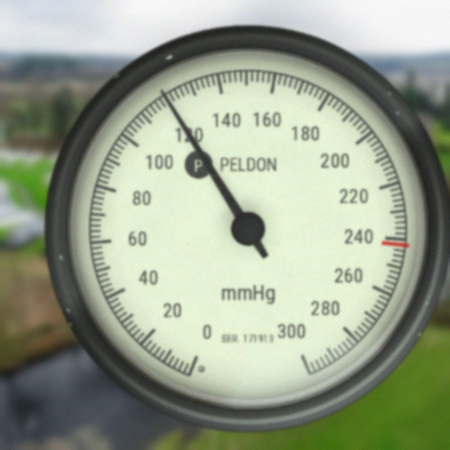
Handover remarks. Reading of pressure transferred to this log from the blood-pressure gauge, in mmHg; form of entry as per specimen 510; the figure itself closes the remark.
120
